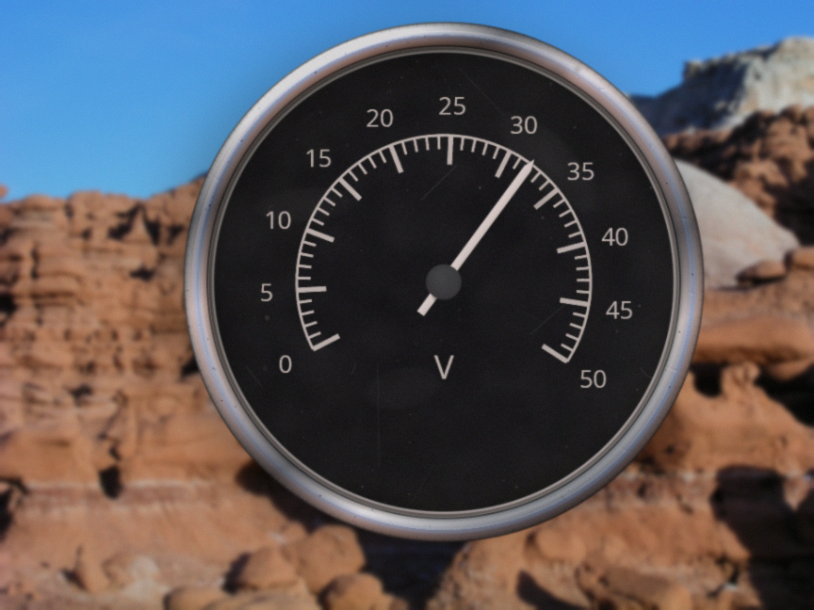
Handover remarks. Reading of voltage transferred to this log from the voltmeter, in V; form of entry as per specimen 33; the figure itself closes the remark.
32
